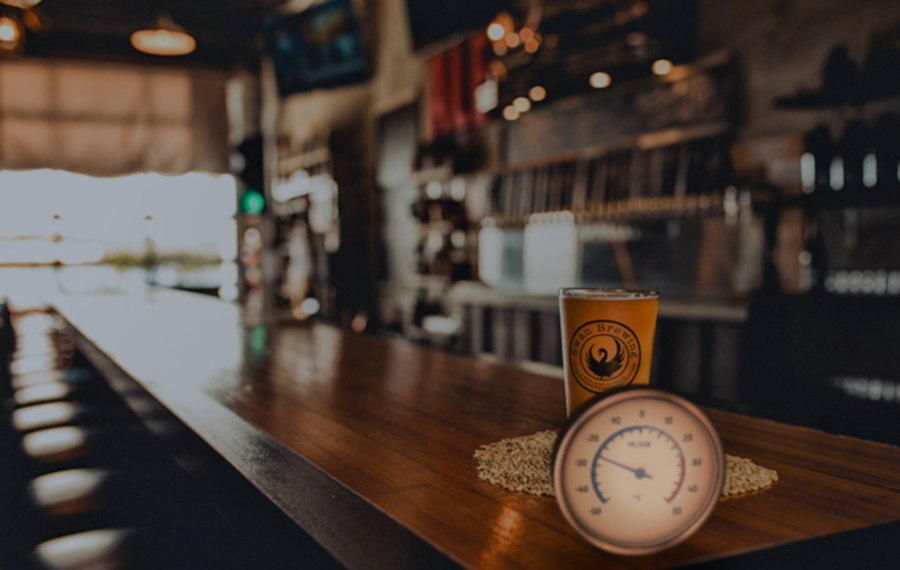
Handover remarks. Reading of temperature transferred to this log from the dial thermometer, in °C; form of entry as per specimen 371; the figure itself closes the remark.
-25
